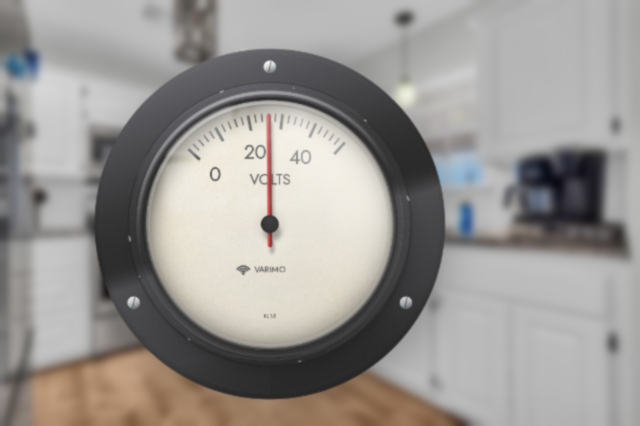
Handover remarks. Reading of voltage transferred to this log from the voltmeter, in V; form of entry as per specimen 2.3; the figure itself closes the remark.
26
